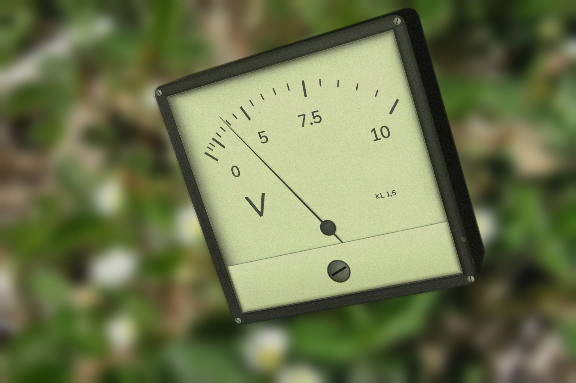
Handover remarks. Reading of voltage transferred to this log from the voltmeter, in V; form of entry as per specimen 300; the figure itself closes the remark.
4
